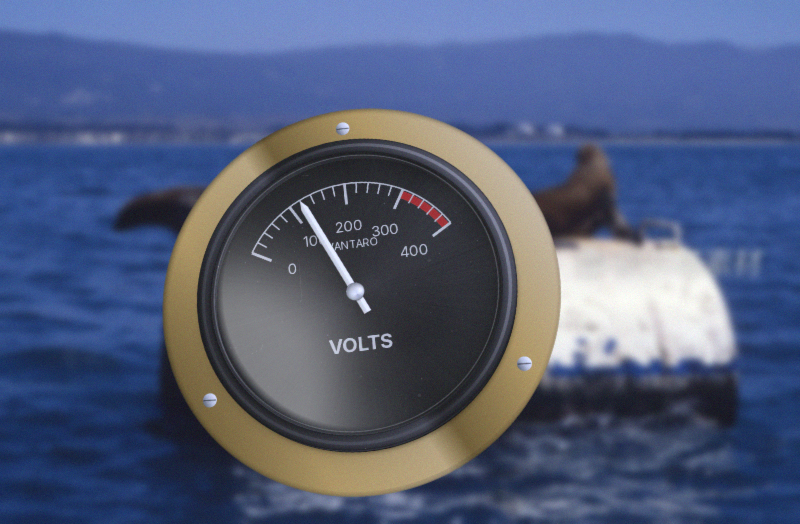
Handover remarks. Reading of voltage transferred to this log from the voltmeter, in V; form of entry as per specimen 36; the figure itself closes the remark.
120
